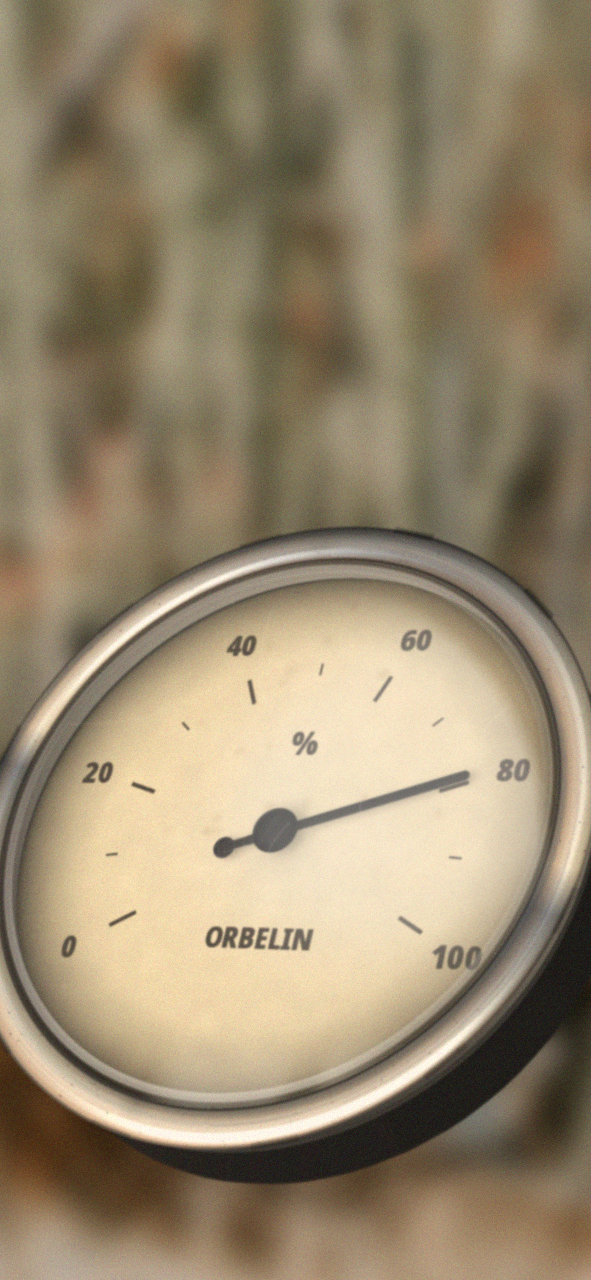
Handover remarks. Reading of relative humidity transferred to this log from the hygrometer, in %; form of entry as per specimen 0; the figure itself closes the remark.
80
